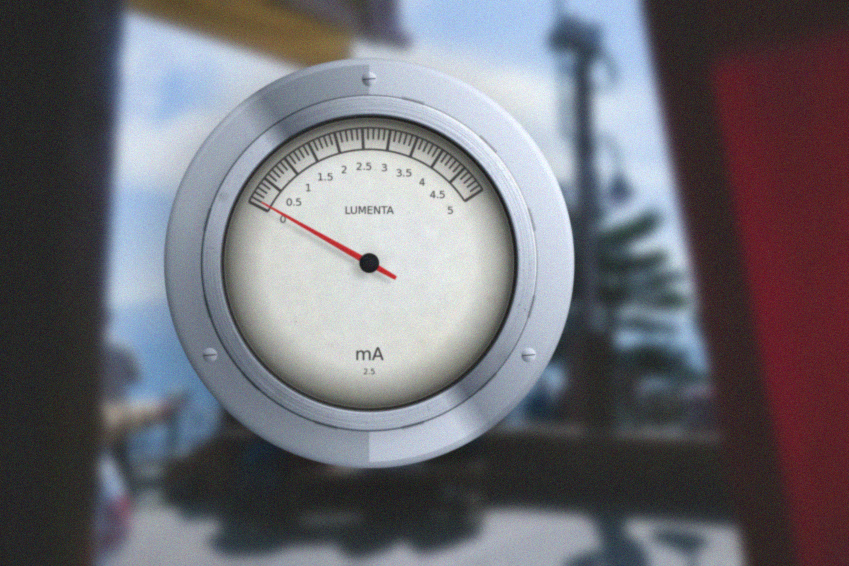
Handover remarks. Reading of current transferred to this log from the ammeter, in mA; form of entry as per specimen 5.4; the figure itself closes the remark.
0.1
